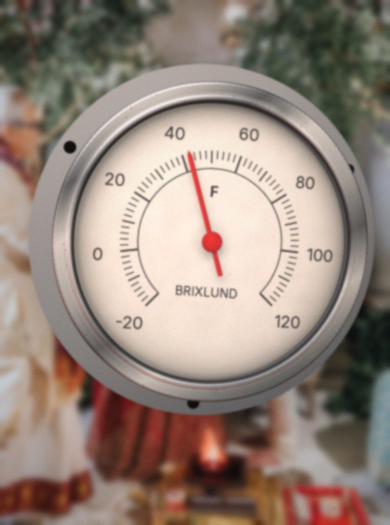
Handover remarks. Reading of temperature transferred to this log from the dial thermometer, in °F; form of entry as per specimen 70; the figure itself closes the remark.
42
